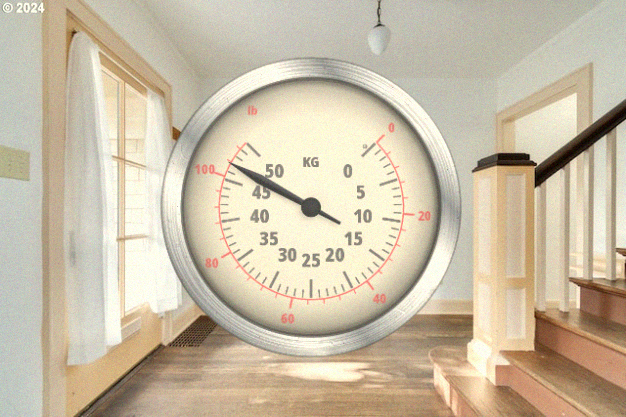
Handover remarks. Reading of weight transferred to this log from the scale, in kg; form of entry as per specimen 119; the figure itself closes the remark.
47
